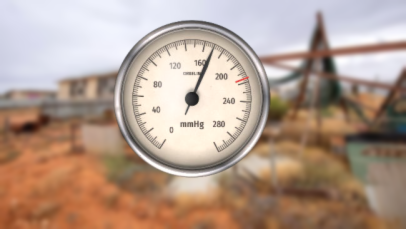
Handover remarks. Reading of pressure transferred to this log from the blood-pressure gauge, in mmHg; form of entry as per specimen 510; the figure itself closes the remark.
170
